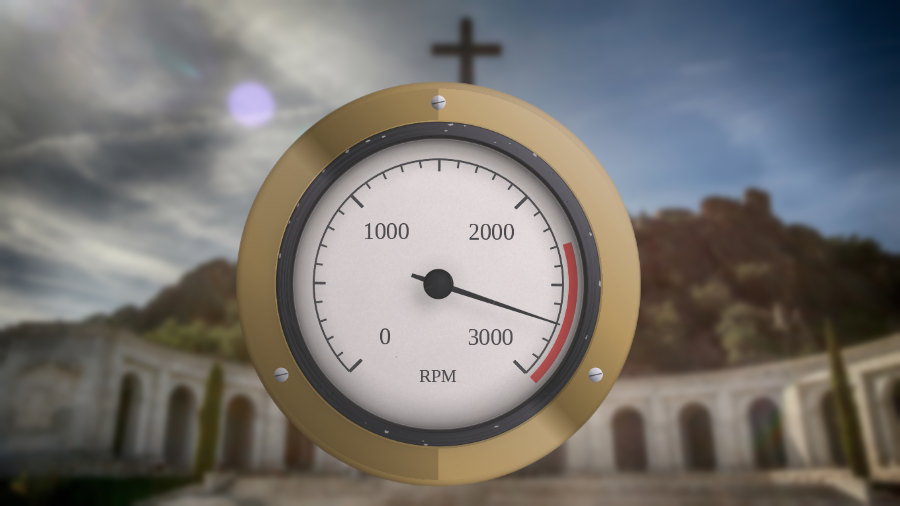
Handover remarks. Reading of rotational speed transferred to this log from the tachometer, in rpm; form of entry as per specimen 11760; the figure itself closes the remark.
2700
